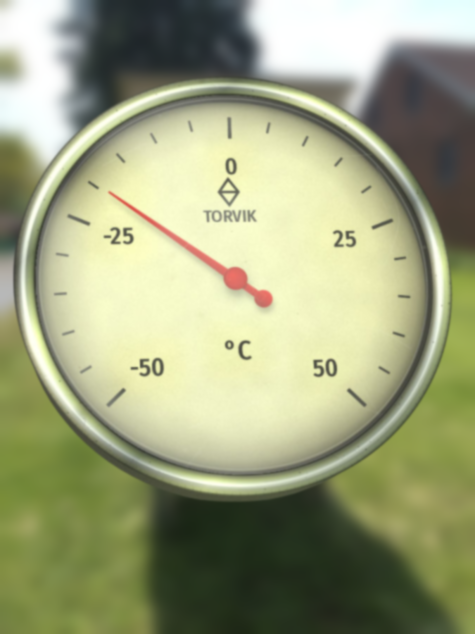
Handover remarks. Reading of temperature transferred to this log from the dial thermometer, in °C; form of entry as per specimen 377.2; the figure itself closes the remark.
-20
